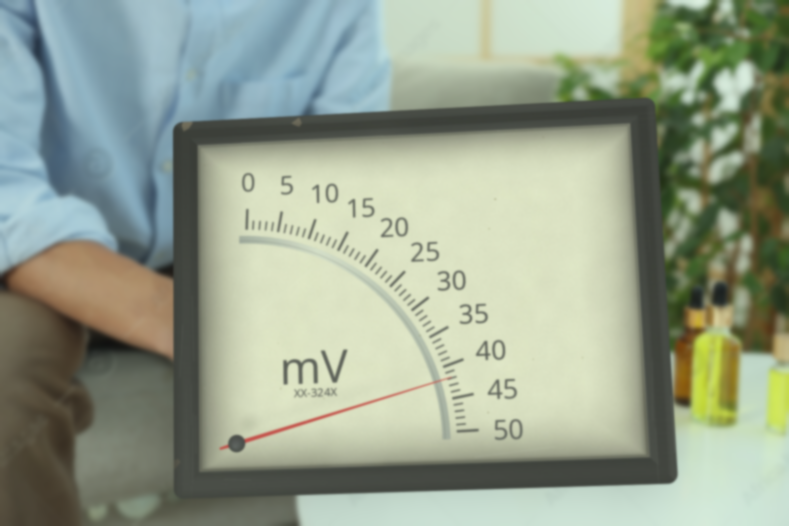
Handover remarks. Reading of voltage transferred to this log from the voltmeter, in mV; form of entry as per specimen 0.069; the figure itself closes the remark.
42
